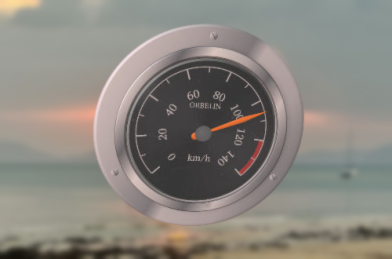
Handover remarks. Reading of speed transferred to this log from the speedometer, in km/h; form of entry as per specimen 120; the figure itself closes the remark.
105
